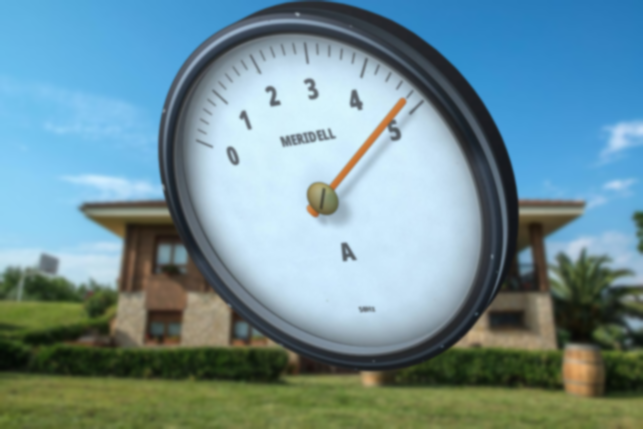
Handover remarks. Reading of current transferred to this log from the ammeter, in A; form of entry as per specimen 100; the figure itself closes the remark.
4.8
